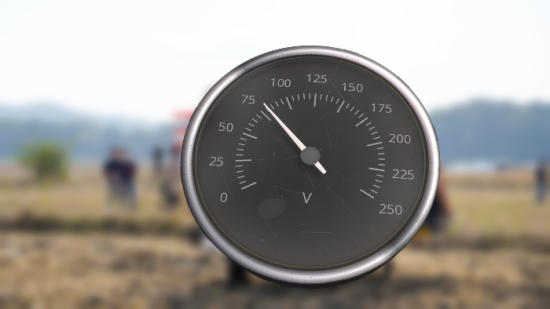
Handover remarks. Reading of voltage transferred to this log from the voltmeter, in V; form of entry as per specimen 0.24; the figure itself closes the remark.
80
